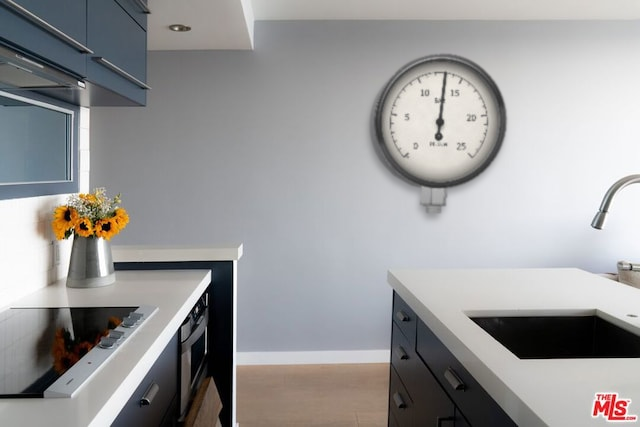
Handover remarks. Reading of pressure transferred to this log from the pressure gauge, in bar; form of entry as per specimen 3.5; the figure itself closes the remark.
13
